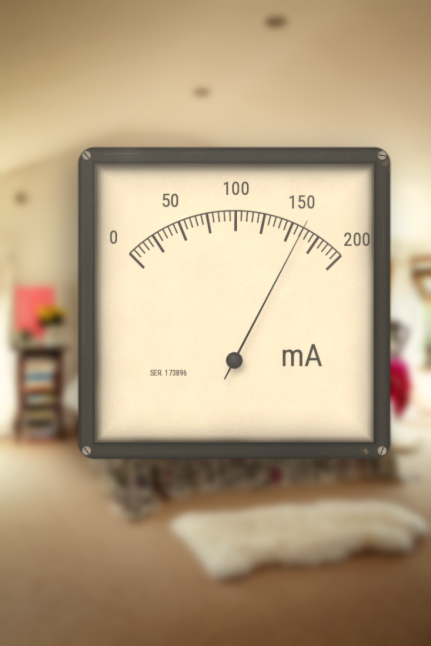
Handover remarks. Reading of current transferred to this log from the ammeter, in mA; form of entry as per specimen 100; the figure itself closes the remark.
160
